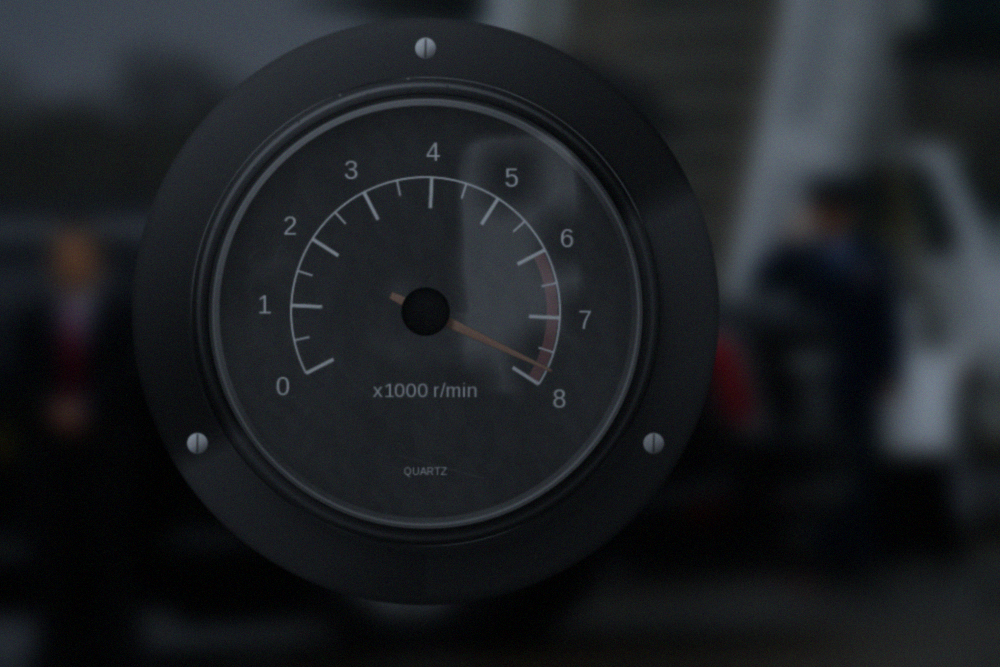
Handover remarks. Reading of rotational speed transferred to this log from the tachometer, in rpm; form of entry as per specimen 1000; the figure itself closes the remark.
7750
